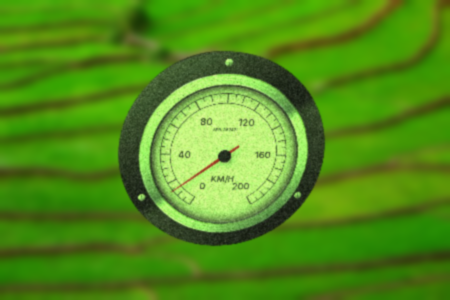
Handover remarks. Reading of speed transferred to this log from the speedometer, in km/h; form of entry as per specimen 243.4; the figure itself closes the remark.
15
